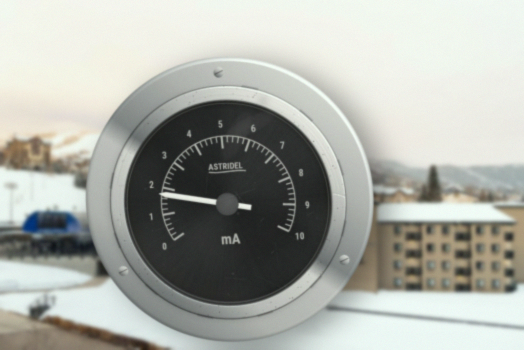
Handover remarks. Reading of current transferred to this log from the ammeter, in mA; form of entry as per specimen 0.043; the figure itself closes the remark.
1.8
